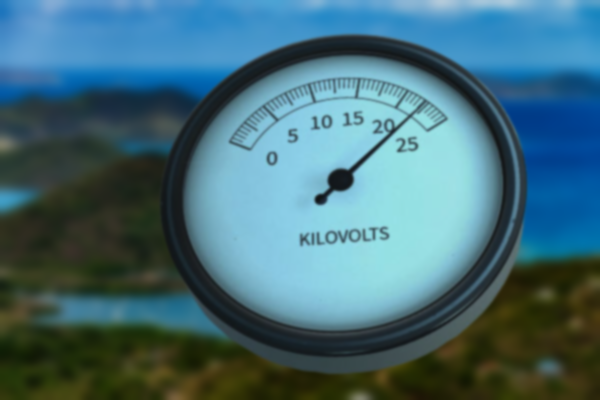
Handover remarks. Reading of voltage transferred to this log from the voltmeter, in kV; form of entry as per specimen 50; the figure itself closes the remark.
22.5
